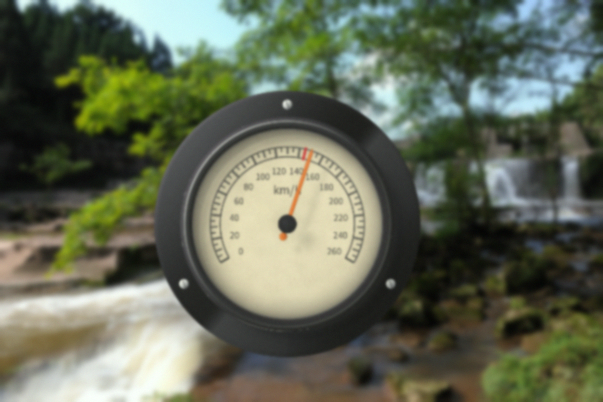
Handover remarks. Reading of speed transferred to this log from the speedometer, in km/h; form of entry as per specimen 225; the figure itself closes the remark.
150
